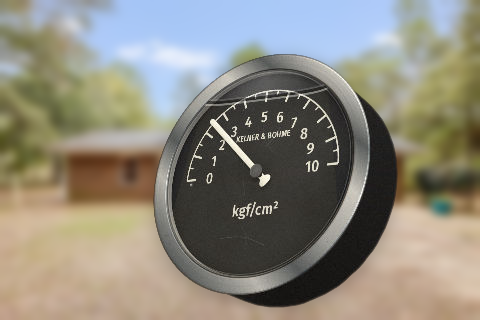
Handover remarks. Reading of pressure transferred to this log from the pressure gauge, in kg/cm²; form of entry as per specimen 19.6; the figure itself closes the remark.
2.5
